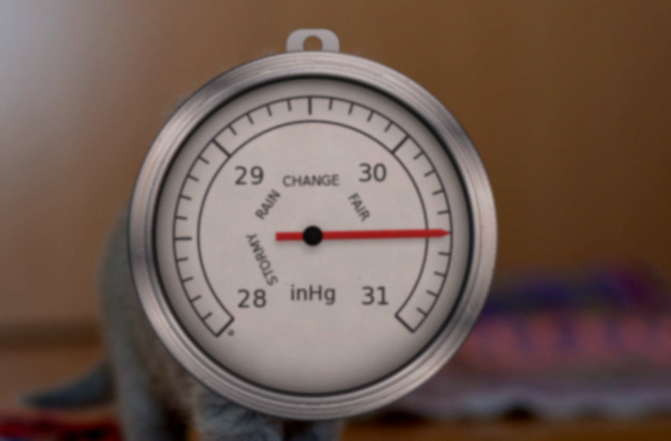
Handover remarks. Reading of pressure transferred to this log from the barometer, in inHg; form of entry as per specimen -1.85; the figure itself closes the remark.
30.5
